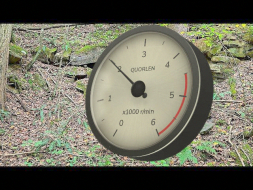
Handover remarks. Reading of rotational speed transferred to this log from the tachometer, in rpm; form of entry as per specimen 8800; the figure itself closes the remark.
2000
